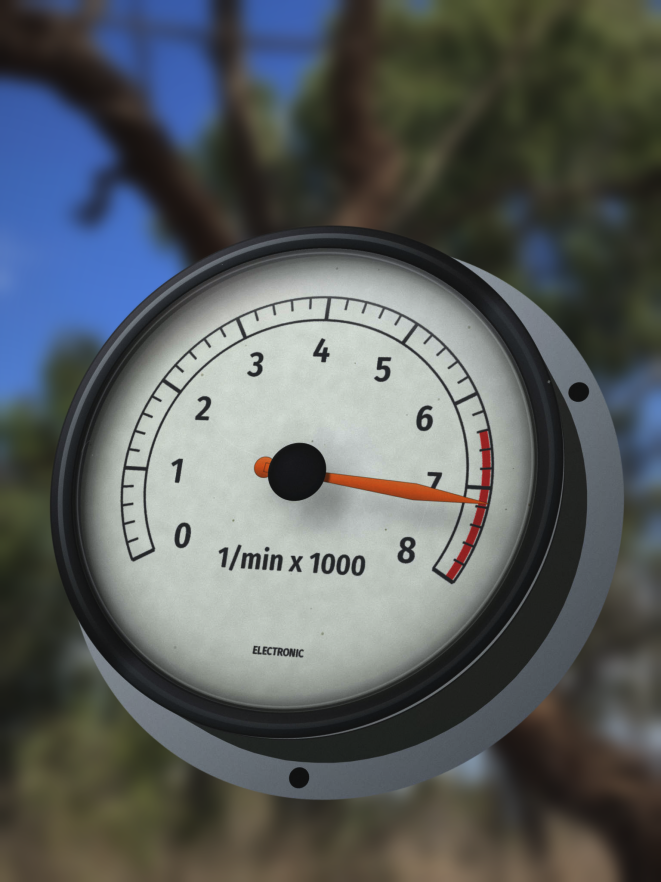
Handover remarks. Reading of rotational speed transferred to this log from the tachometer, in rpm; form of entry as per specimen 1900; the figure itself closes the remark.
7200
